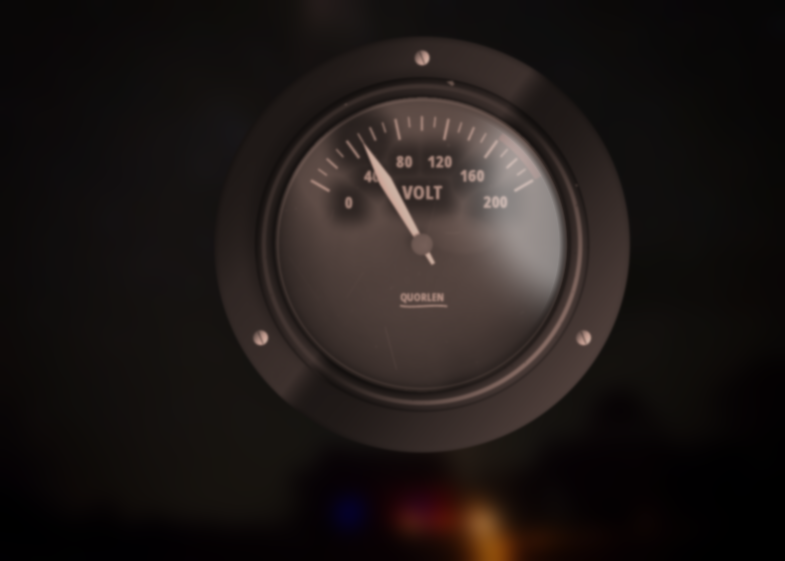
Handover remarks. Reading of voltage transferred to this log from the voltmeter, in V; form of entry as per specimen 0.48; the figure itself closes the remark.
50
